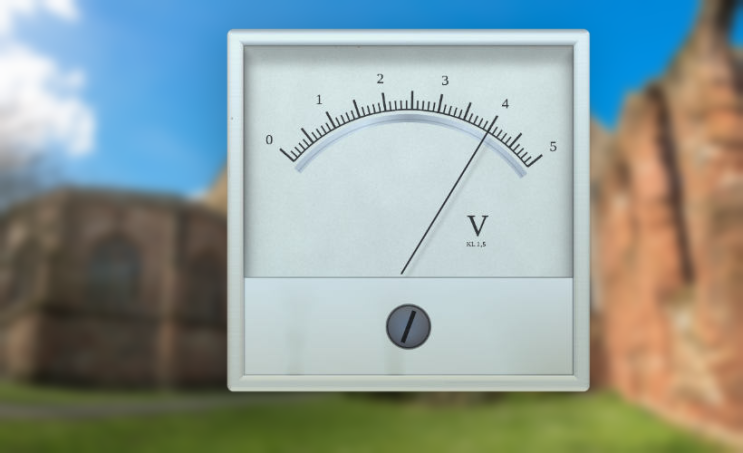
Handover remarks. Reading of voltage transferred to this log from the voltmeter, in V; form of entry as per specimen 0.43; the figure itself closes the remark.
4
